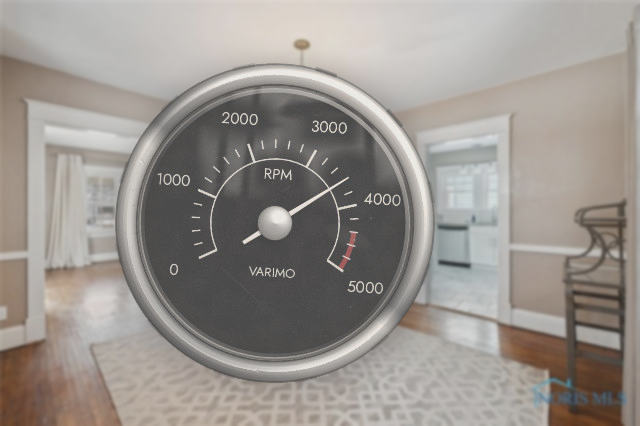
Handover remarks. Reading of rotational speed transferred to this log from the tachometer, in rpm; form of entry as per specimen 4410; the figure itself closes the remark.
3600
